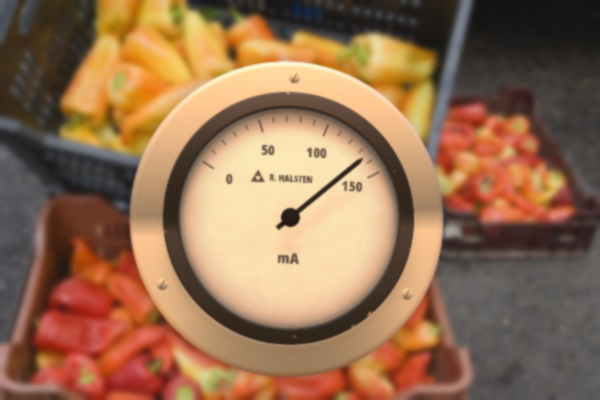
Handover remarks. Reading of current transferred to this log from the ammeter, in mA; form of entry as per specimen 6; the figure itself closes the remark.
135
